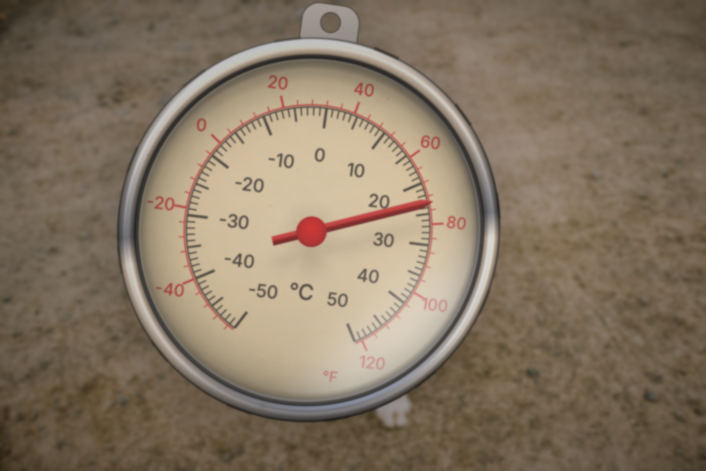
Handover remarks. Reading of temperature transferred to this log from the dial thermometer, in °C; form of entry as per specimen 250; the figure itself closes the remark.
23
